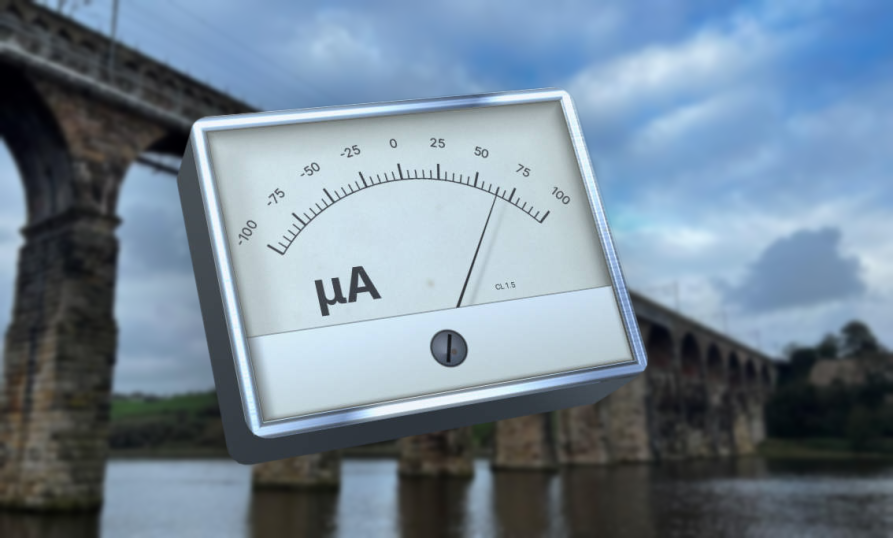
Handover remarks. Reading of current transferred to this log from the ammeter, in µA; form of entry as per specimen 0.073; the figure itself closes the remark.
65
